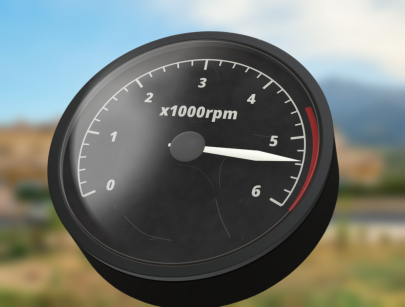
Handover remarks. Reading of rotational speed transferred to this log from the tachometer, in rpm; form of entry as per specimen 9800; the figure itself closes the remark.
5400
